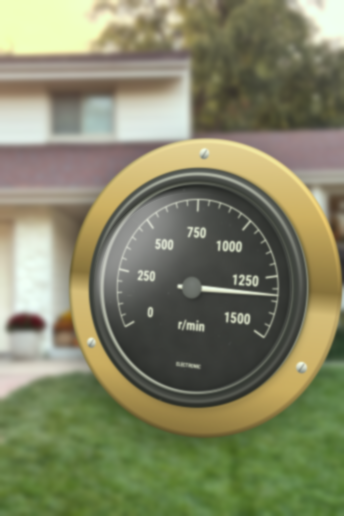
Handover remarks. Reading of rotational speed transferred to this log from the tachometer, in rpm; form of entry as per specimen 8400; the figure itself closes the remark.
1325
